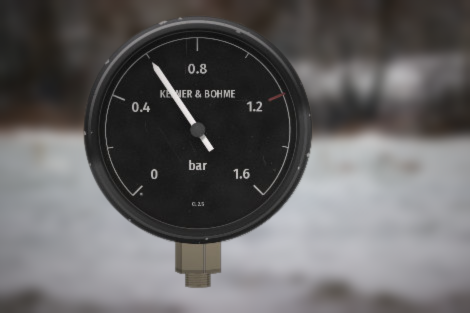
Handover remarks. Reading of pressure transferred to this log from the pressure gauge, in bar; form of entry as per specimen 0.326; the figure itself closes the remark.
0.6
